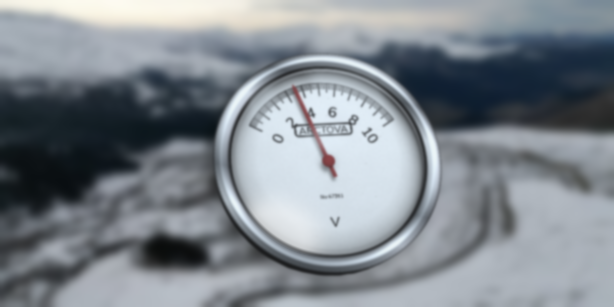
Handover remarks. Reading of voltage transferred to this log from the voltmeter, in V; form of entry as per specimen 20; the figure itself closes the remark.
3.5
